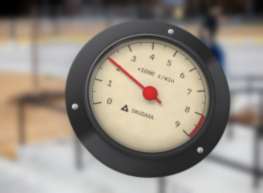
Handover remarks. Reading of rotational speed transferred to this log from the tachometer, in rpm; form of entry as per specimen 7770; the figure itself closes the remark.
2000
